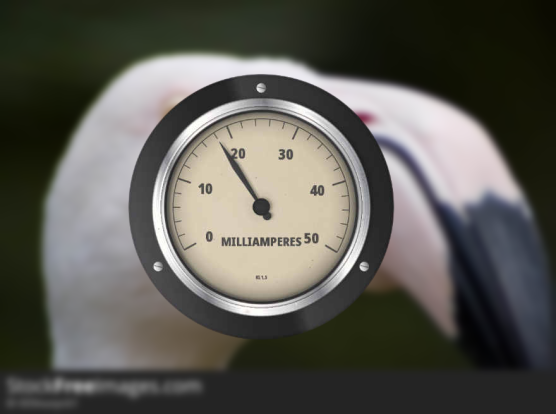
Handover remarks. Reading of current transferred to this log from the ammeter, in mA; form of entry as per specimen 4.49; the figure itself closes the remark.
18
